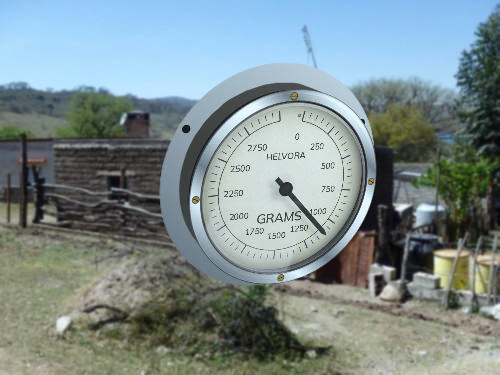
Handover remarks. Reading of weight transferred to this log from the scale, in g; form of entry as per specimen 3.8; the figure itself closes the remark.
1100
